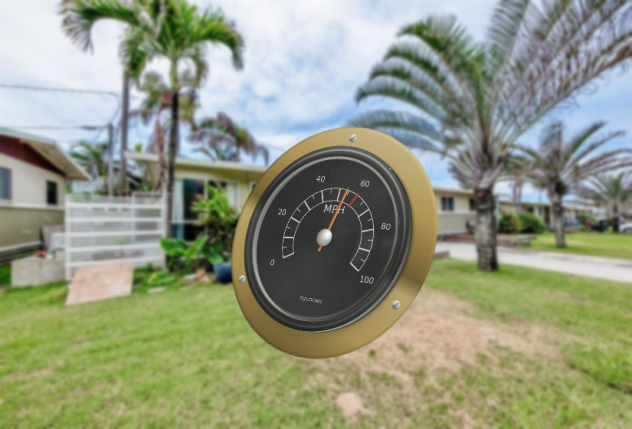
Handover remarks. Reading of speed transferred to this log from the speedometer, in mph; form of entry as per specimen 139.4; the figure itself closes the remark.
55
